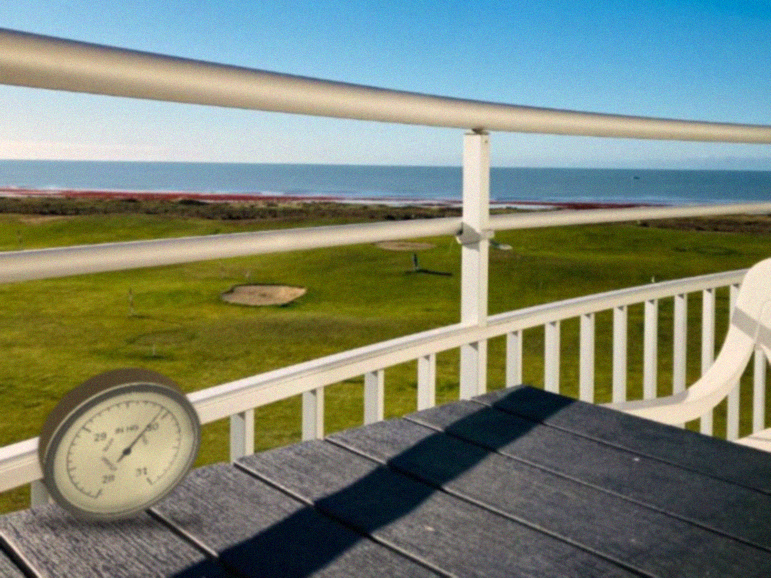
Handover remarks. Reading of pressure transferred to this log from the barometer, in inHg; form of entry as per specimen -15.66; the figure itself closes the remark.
29.9
